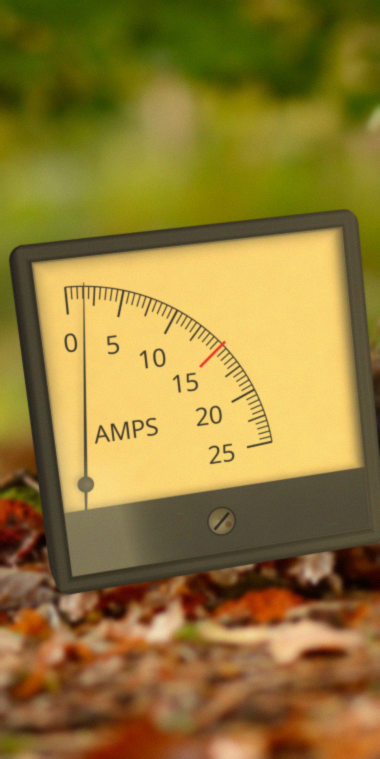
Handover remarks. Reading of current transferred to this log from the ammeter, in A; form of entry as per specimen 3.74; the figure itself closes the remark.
1.5
